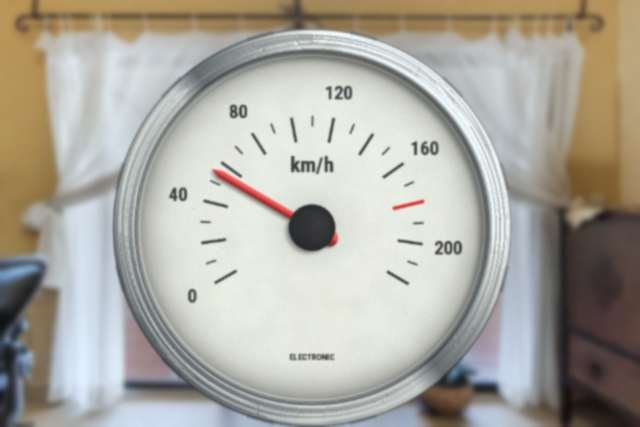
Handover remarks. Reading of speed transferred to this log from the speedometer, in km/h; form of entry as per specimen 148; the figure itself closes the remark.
55
